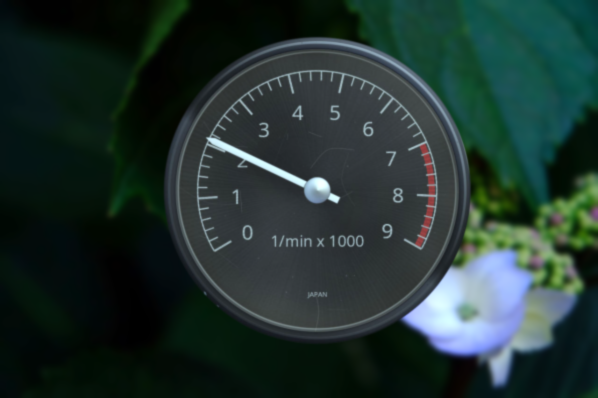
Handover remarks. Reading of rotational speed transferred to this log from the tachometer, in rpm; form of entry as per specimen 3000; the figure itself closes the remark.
2100
